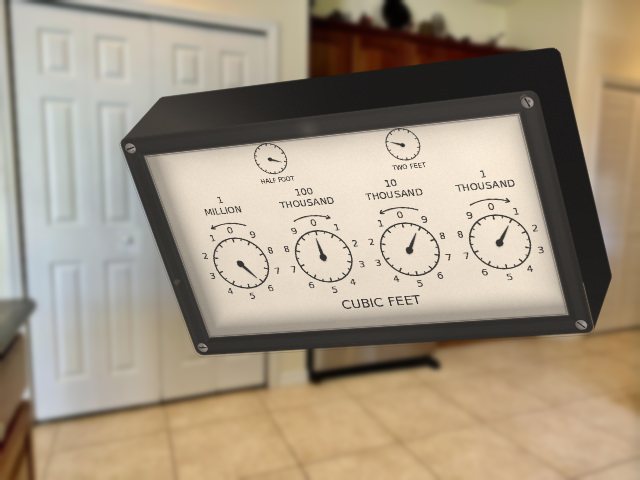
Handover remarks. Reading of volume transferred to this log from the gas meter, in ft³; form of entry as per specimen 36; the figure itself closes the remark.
599100
